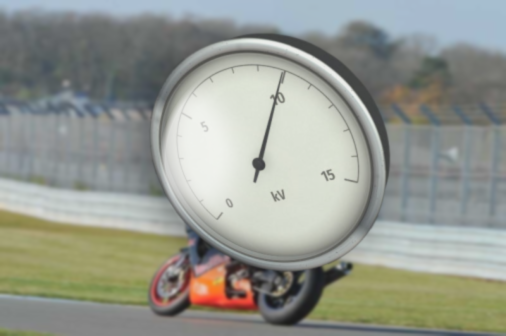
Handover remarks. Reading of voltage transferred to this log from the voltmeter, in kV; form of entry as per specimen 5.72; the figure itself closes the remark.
10
